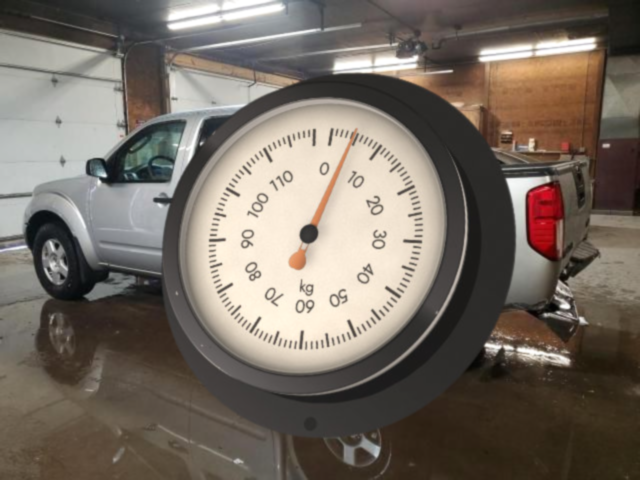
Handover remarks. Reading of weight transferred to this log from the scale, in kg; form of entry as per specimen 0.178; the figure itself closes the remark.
5
